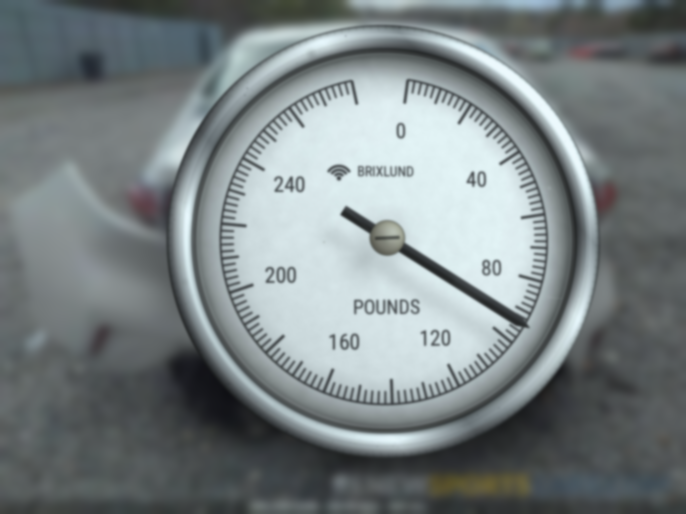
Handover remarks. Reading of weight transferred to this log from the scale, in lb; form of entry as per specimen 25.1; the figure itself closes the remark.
94
